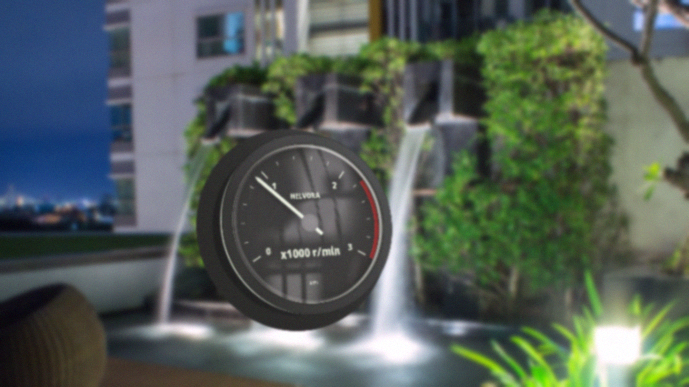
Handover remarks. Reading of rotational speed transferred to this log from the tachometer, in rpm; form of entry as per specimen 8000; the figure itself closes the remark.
900
